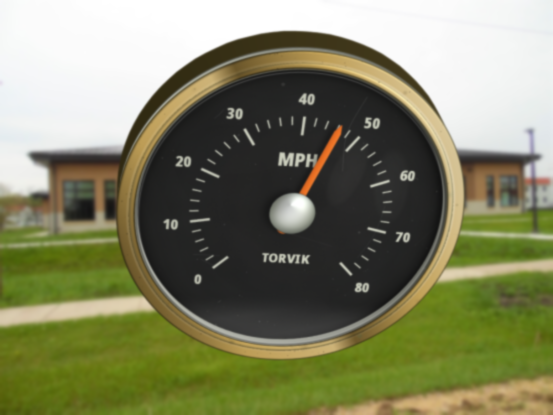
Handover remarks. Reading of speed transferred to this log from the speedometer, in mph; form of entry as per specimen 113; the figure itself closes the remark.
46
